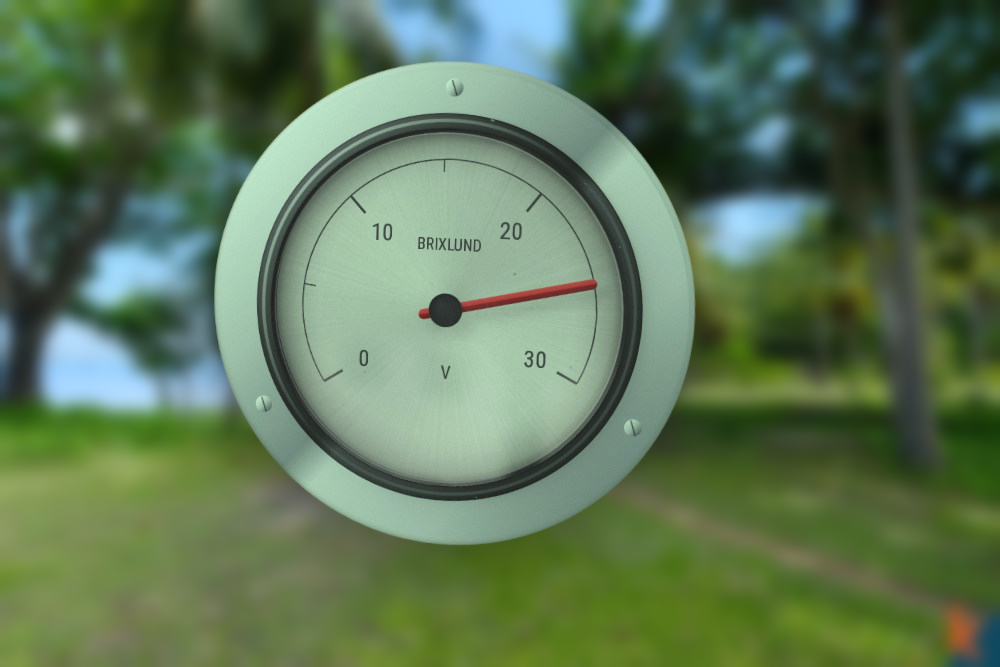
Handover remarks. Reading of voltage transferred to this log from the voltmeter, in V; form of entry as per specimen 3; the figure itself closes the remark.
25
